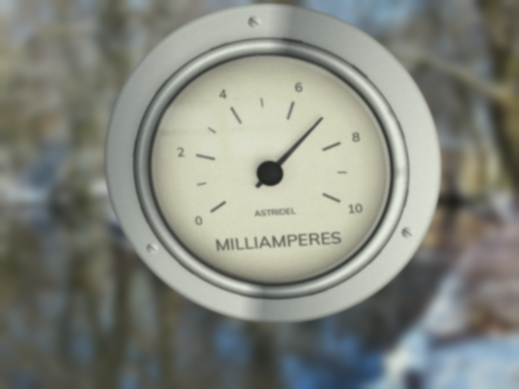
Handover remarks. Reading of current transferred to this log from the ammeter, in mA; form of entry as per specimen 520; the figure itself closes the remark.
7
